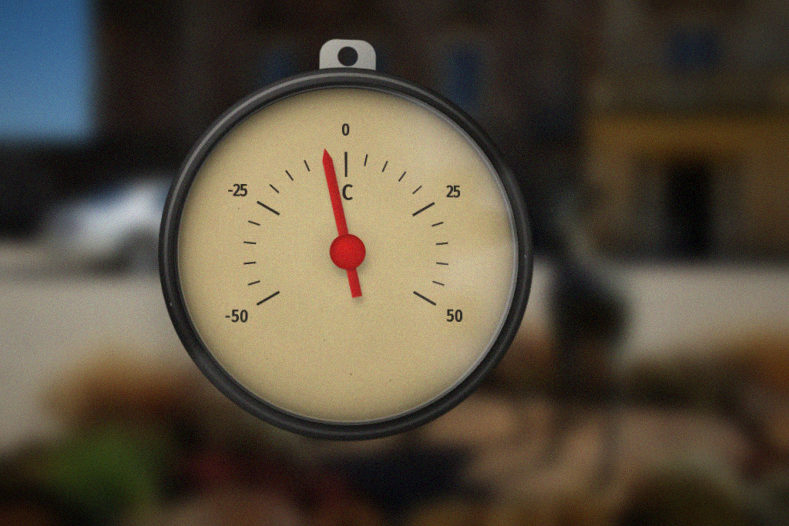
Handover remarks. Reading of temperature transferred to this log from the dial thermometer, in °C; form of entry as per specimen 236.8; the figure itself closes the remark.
-5
